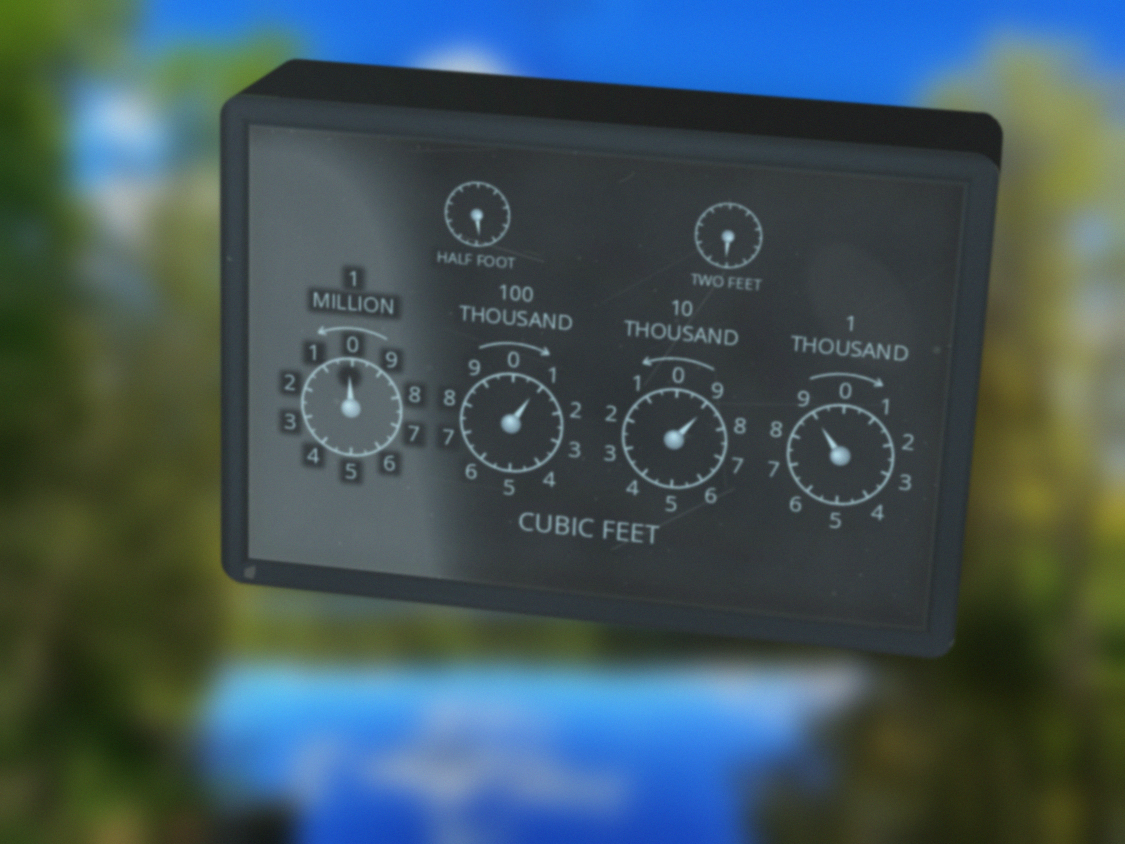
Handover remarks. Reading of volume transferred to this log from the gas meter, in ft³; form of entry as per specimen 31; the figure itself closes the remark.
8900
